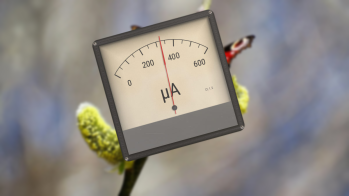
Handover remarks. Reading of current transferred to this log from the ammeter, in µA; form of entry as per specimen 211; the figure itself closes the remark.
325
